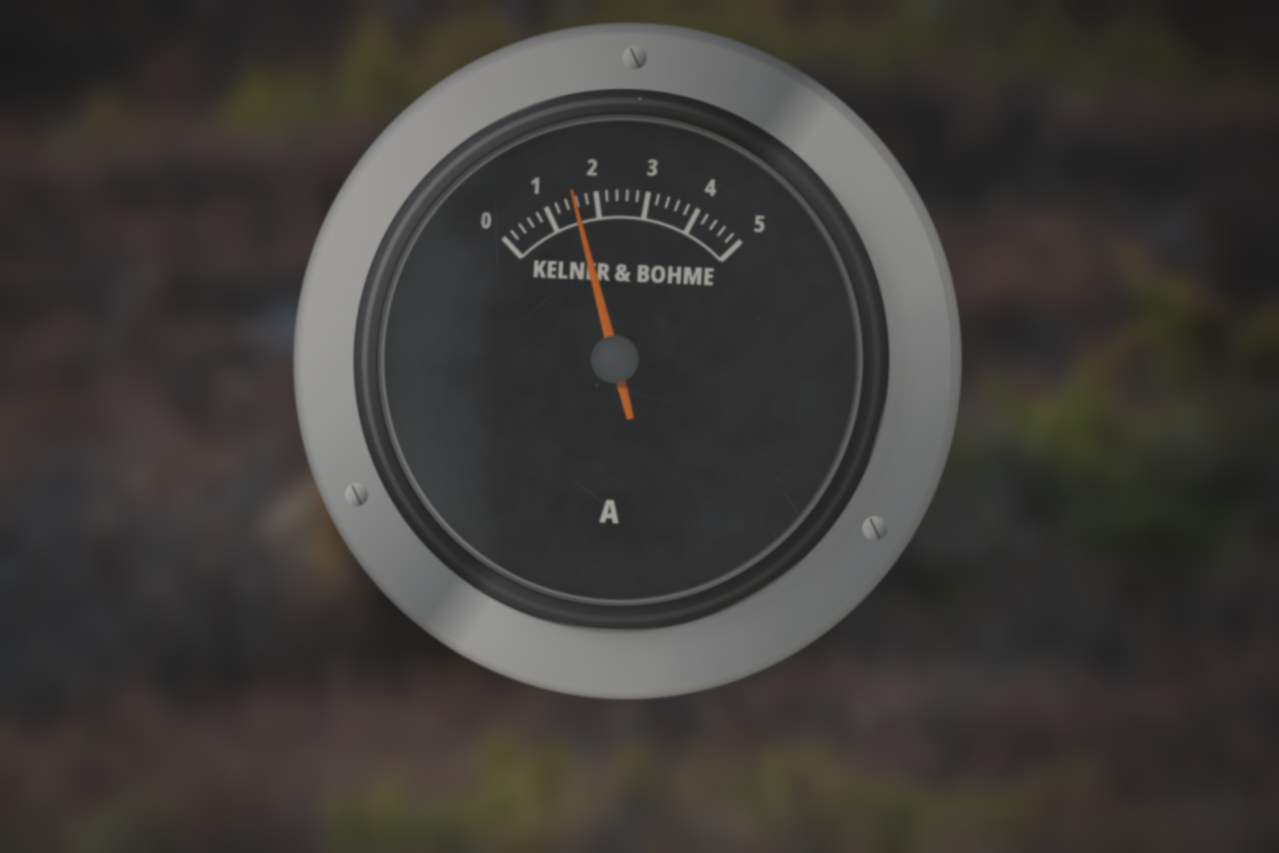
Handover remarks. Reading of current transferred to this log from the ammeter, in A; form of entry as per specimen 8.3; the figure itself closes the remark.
1.6
